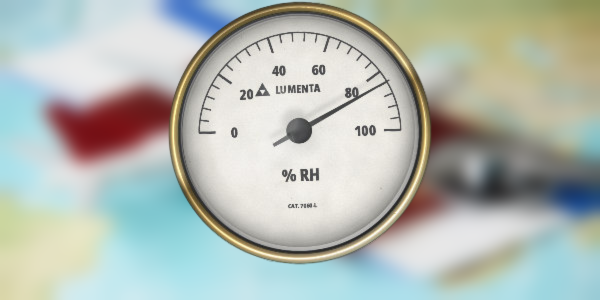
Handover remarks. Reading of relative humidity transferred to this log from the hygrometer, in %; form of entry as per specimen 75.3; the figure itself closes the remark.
84
